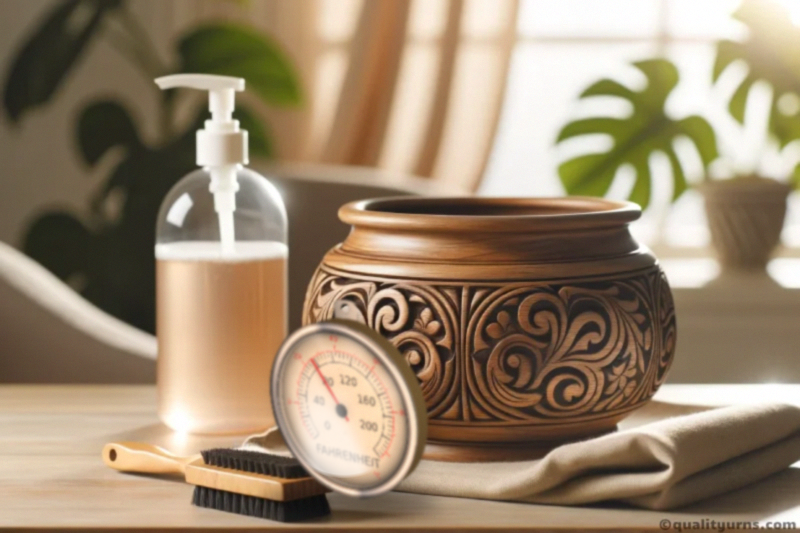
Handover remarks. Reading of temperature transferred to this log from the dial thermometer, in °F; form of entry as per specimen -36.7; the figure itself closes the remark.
80
